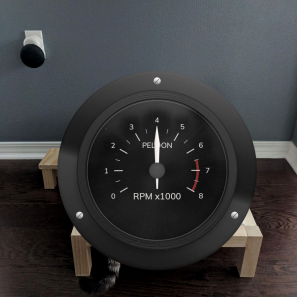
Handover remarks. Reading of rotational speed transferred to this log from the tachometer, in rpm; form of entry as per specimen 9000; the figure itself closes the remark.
4000
